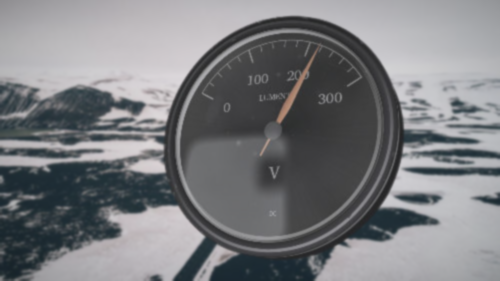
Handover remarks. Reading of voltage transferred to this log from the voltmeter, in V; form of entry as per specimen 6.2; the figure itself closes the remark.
220
